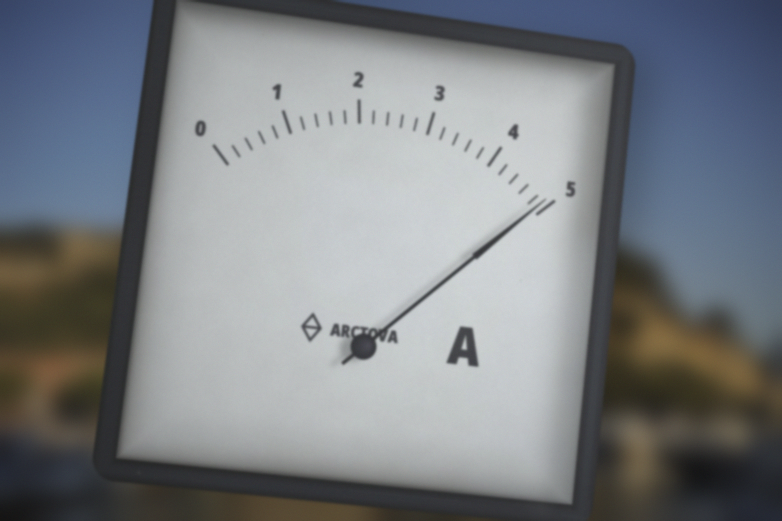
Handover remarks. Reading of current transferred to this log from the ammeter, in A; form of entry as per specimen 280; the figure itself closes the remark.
4.9
